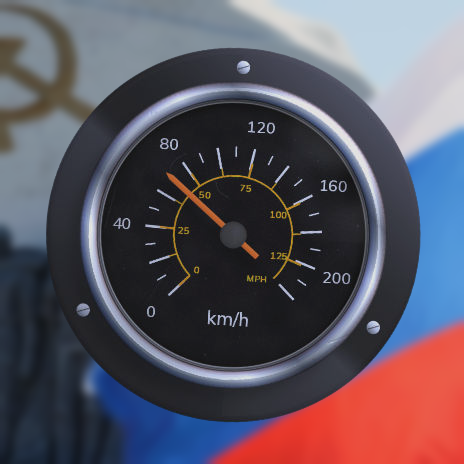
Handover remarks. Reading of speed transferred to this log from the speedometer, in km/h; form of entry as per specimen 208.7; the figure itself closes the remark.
70
